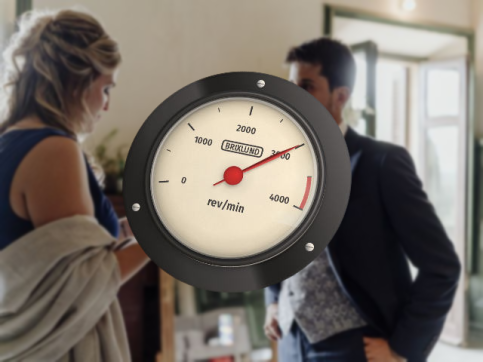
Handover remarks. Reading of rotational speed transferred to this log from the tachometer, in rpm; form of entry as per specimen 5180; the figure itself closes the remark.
3000
